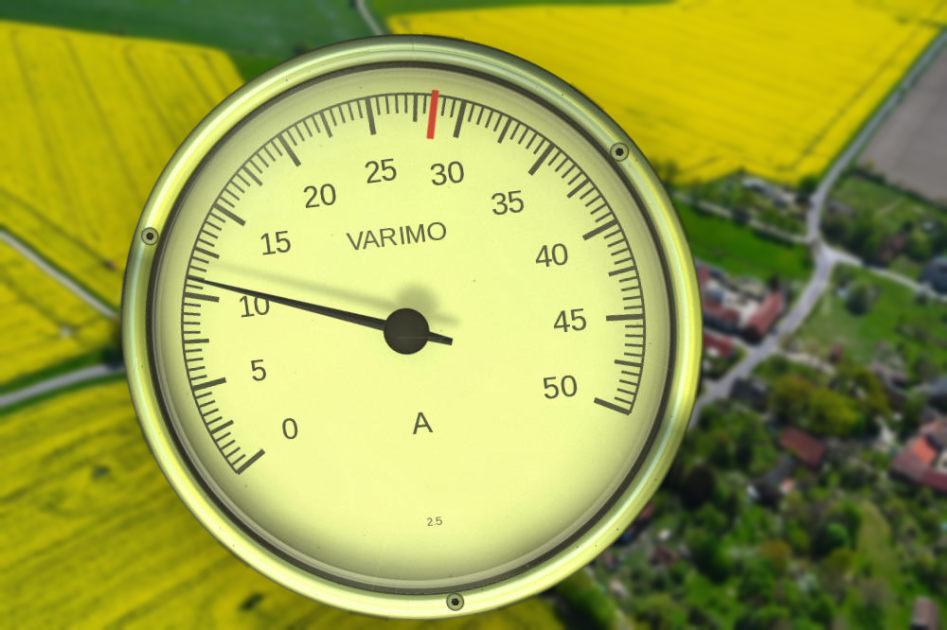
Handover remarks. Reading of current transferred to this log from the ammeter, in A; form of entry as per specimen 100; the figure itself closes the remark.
11
